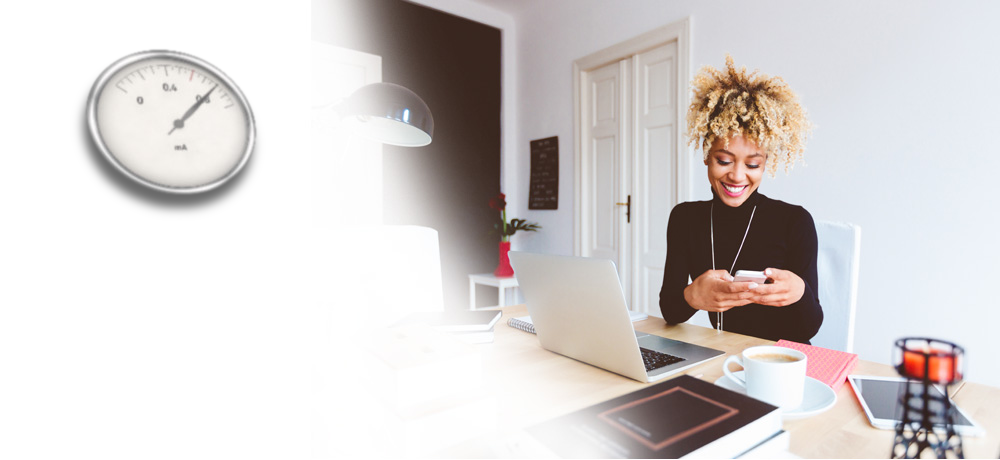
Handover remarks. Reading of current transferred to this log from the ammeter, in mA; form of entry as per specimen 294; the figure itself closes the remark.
0.8
